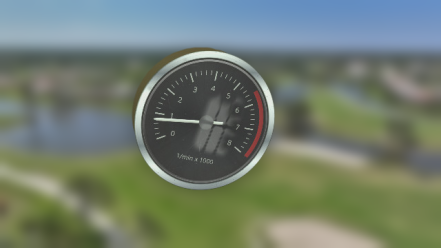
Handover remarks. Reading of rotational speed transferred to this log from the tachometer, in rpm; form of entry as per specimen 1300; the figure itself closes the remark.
800
